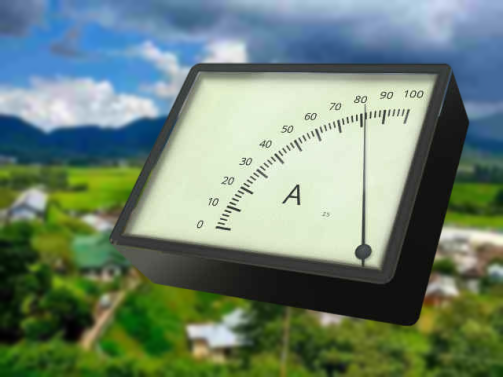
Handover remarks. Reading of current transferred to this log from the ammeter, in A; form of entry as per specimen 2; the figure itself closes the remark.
82
